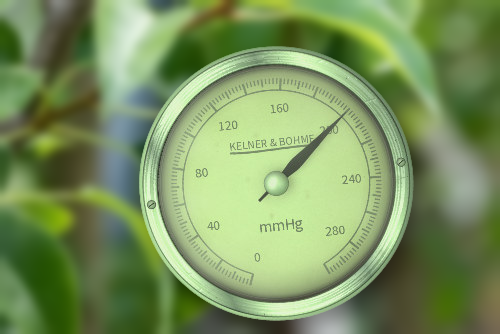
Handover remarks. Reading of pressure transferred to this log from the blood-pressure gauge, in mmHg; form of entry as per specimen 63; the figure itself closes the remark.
200
